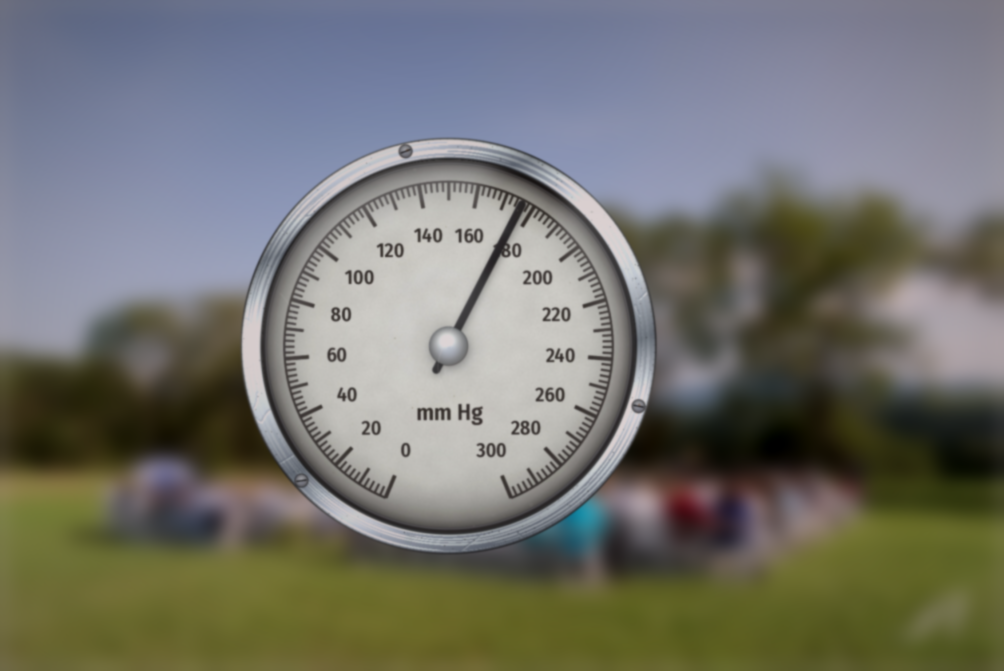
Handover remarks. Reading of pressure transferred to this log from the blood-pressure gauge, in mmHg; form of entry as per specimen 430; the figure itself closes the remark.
176
